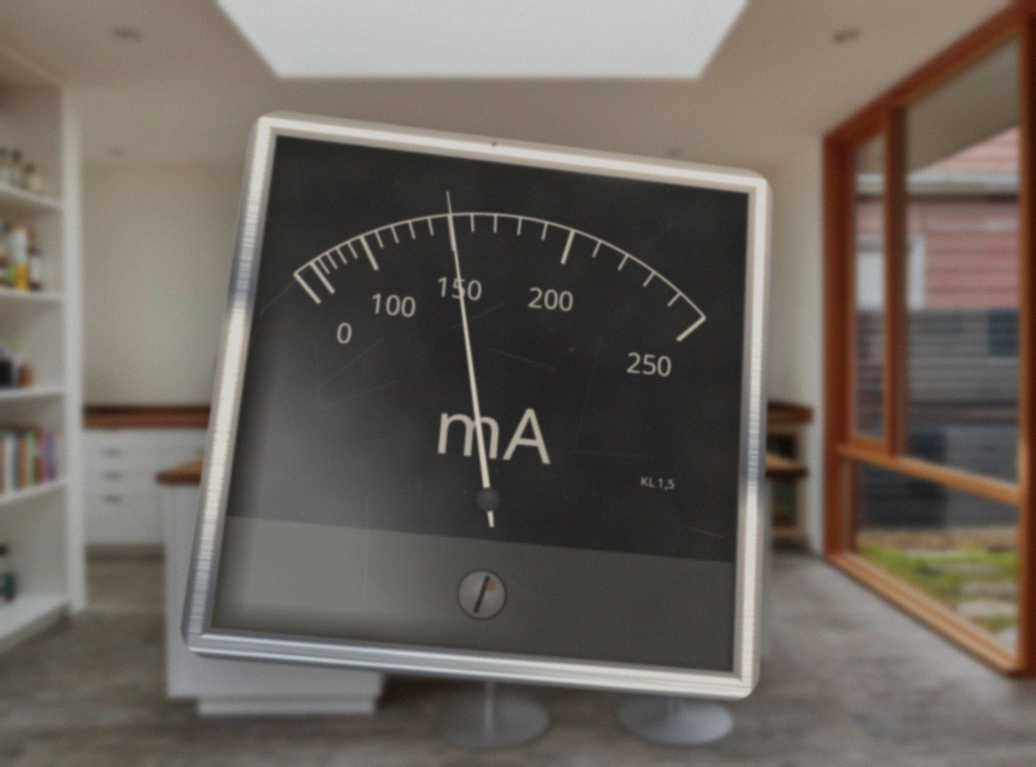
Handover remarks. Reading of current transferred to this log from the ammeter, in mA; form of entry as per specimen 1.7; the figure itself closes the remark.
150
